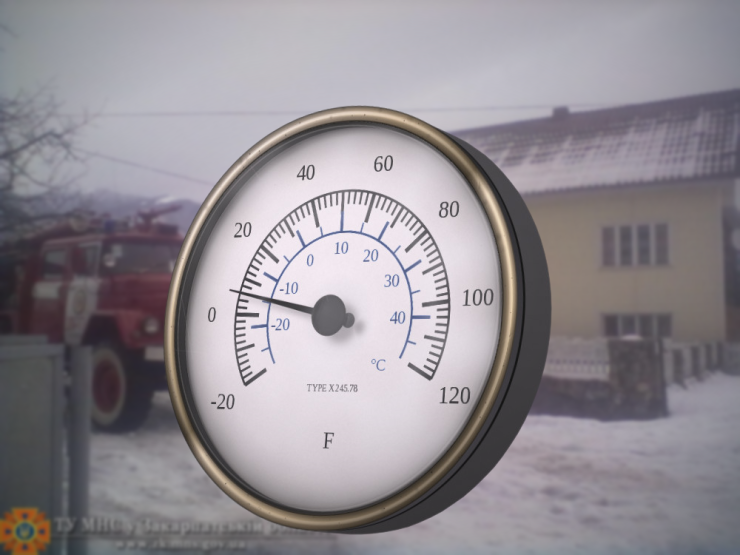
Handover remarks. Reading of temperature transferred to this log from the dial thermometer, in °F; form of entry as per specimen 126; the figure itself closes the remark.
6
